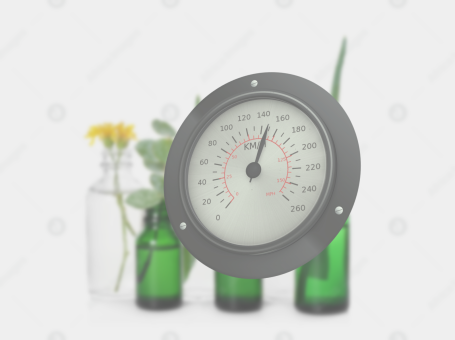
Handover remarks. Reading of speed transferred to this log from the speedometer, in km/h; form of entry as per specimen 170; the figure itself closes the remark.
150
